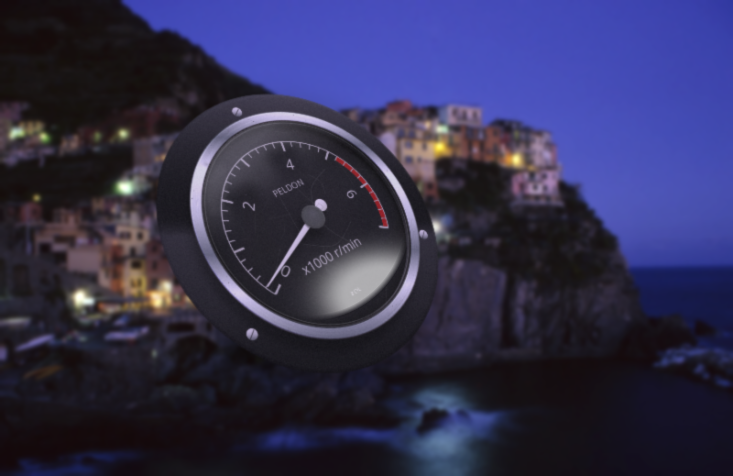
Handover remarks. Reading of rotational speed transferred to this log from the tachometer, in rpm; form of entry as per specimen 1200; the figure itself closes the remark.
200
